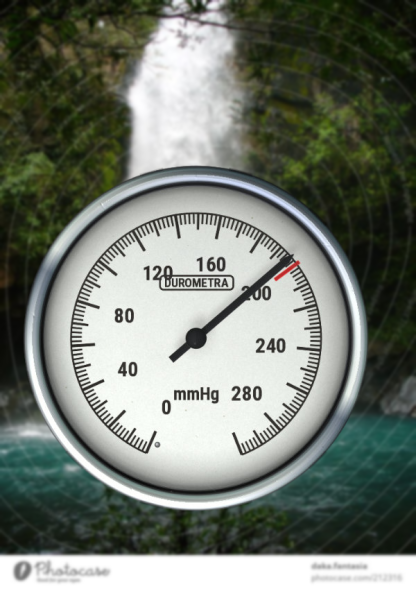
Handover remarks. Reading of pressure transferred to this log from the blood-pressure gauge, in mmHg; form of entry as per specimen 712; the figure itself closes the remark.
196
